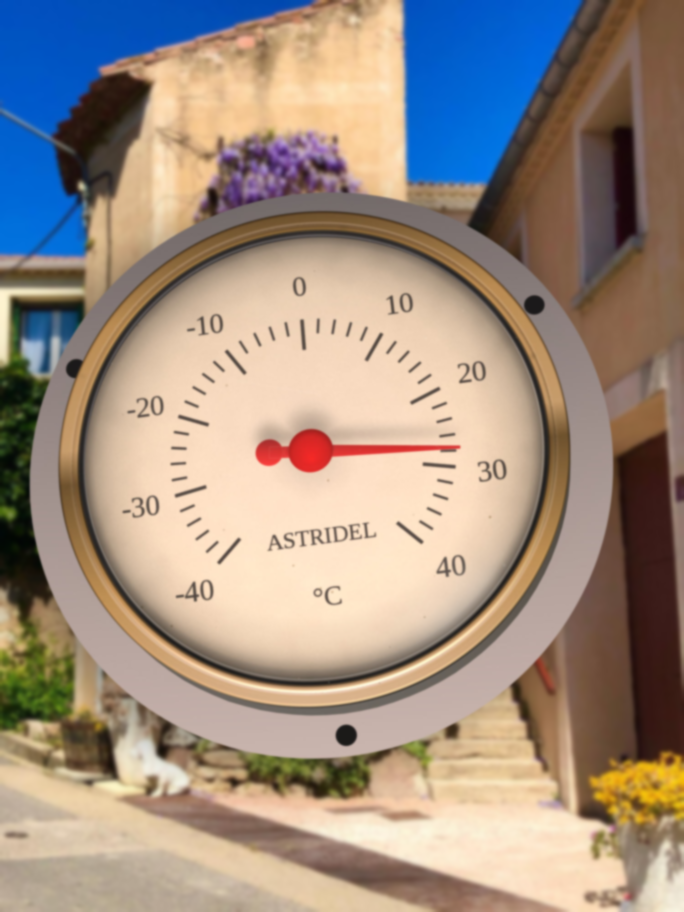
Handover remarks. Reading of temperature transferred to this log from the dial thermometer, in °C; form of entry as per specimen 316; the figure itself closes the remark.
28
